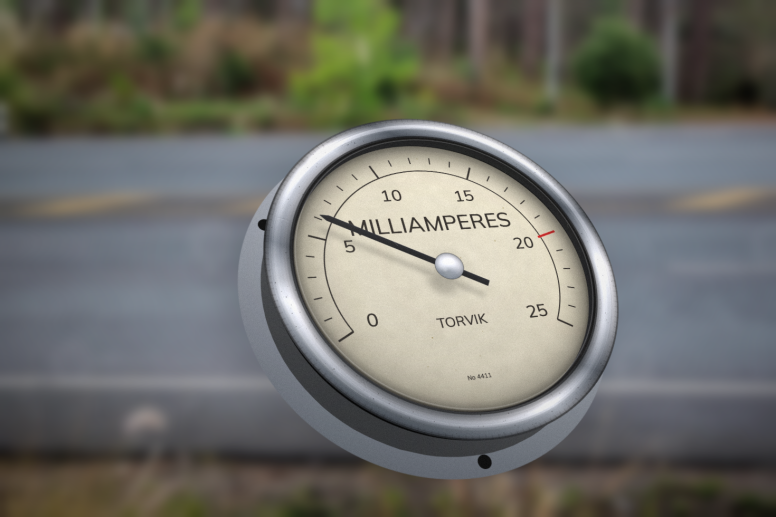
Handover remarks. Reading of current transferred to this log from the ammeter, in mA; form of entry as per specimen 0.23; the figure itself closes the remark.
6
